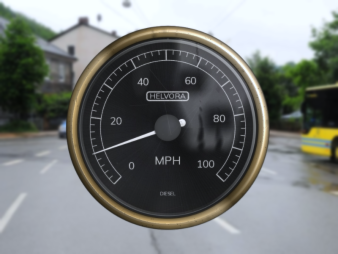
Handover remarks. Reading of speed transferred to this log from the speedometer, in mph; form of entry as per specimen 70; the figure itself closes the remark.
10
